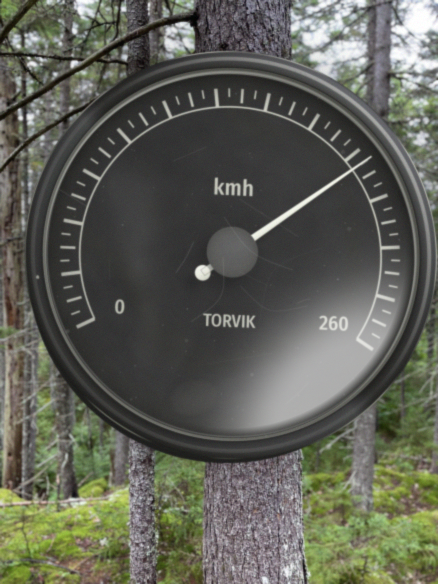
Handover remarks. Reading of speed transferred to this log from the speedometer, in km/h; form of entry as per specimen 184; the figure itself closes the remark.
185
